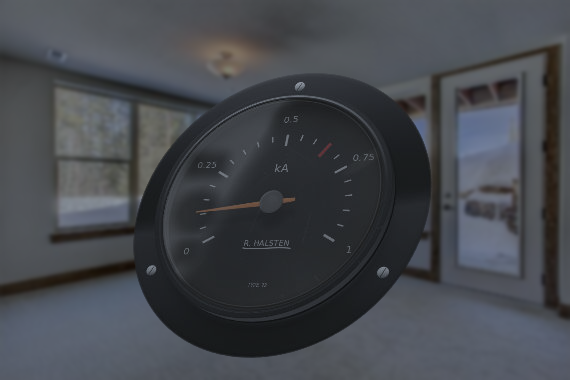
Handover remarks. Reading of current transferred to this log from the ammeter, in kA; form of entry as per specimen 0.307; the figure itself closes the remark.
0.1
